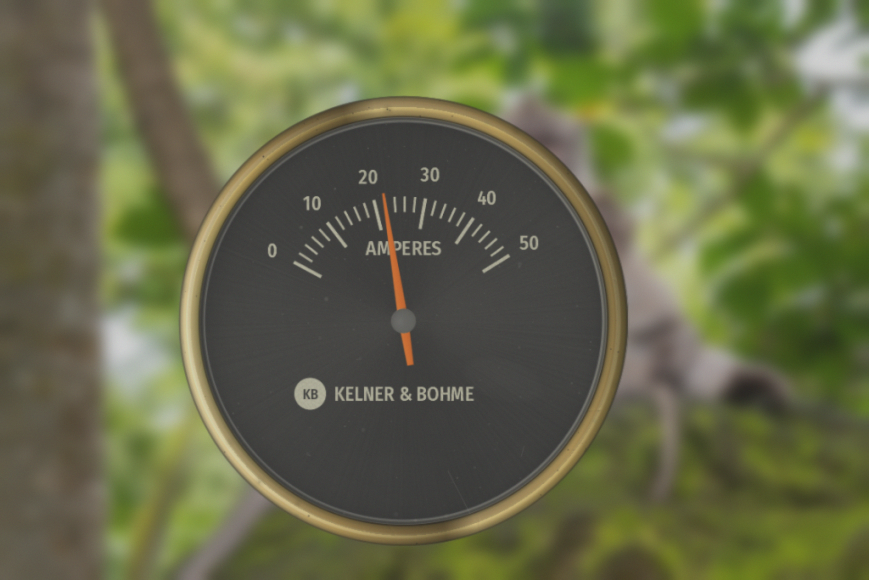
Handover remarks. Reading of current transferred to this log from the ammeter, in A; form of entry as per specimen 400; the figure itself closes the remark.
22
